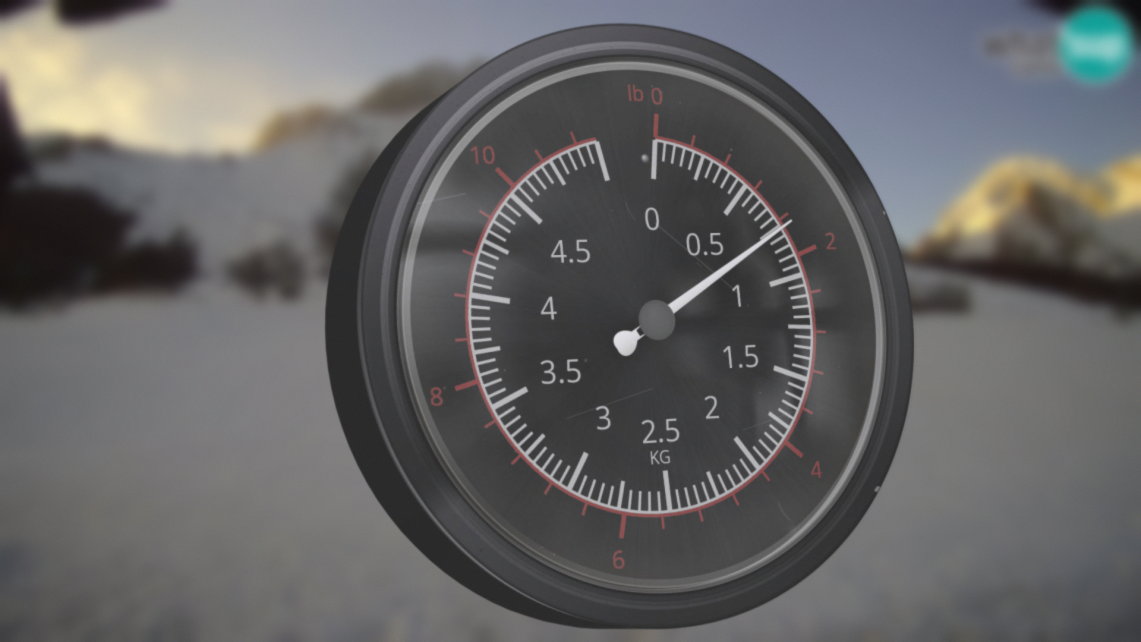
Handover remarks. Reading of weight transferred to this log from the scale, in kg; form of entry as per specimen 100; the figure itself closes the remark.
0.75
